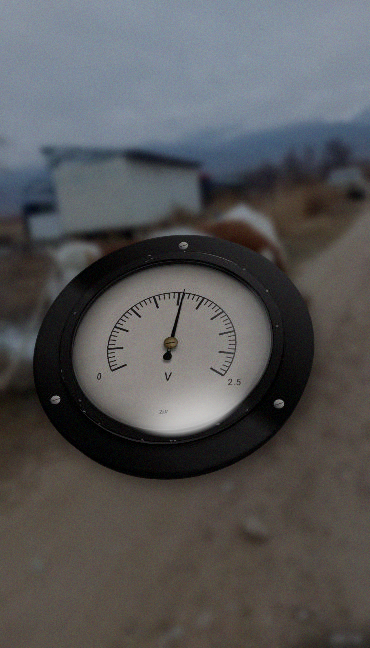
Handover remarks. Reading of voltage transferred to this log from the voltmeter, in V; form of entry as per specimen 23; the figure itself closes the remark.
1.3
